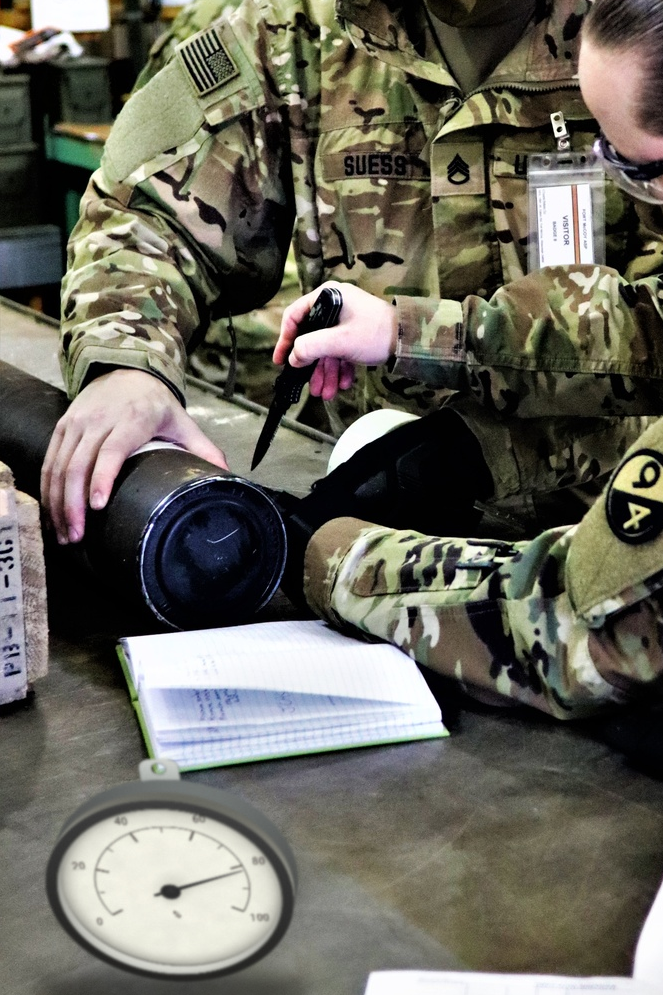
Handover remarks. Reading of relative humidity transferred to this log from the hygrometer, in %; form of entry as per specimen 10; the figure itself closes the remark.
80
